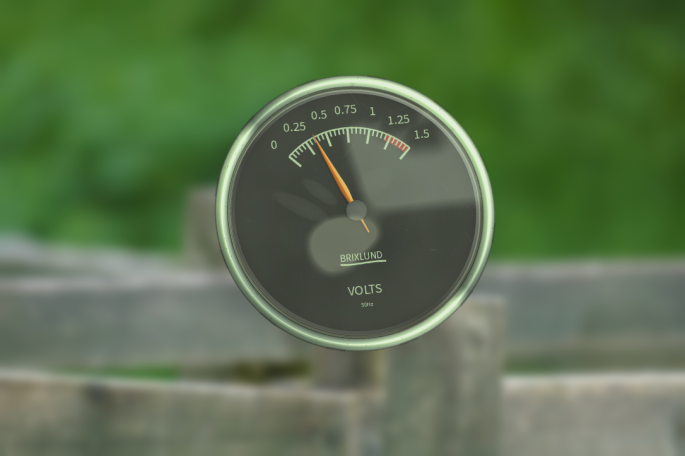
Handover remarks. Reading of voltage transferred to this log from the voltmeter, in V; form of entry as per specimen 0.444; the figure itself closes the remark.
0.35
